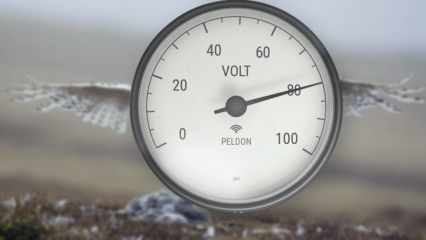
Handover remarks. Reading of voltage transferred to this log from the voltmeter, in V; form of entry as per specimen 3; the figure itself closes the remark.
80
